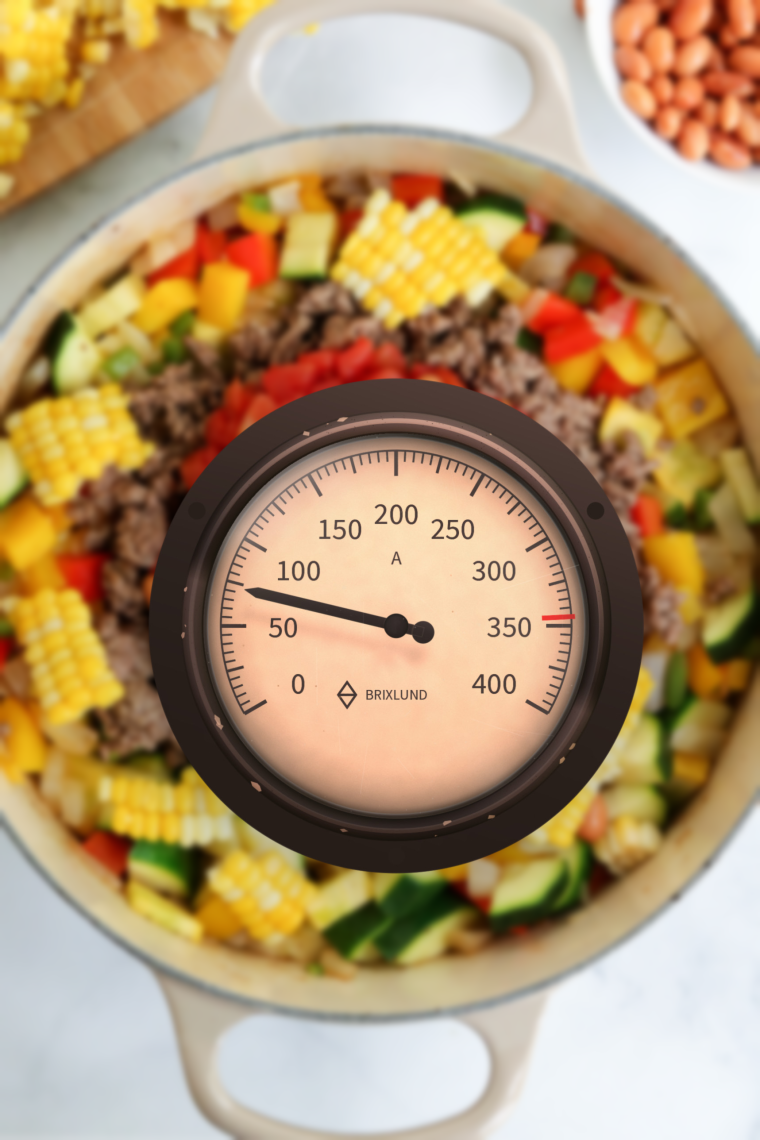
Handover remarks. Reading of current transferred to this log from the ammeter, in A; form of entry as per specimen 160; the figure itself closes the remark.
72.5
